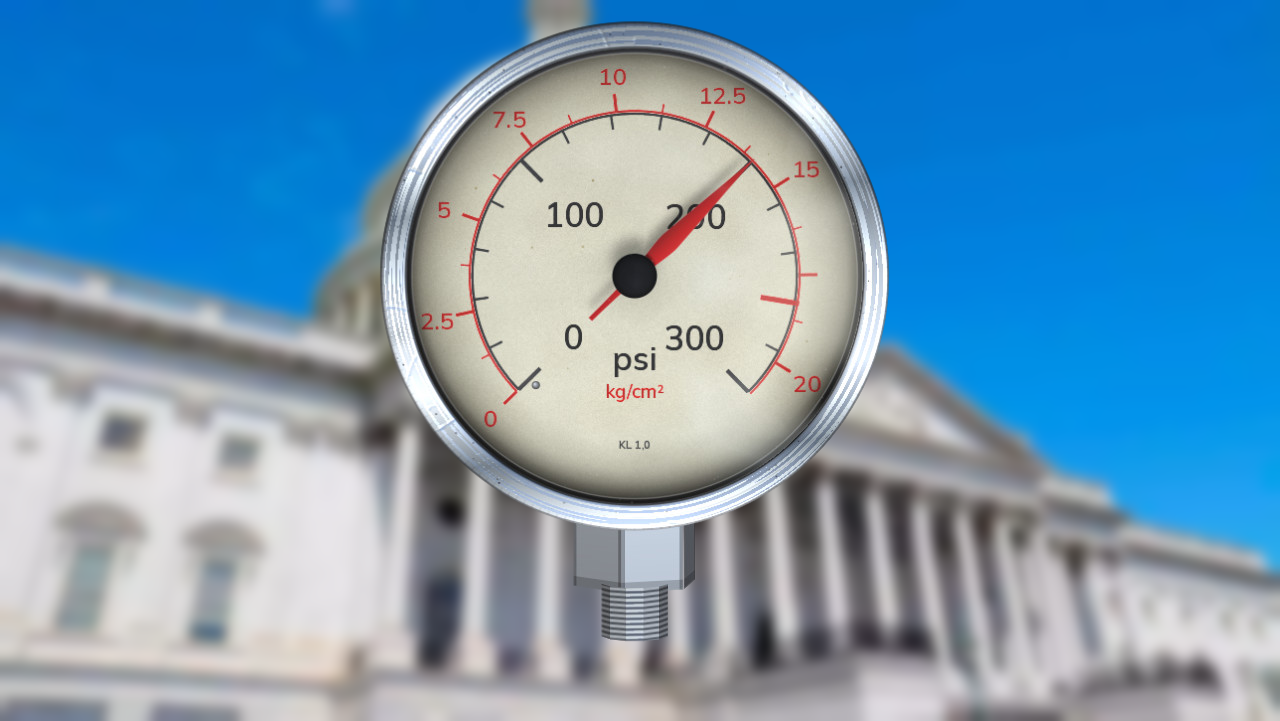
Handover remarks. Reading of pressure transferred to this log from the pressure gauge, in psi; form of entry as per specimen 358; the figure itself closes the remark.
200
